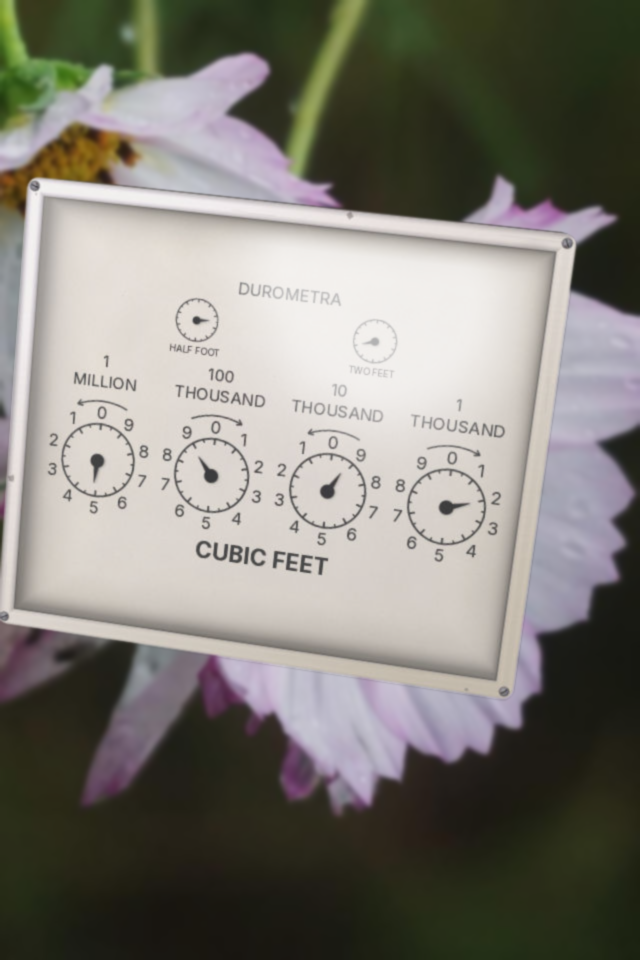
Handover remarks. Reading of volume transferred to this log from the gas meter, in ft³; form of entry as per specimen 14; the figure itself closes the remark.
489200
